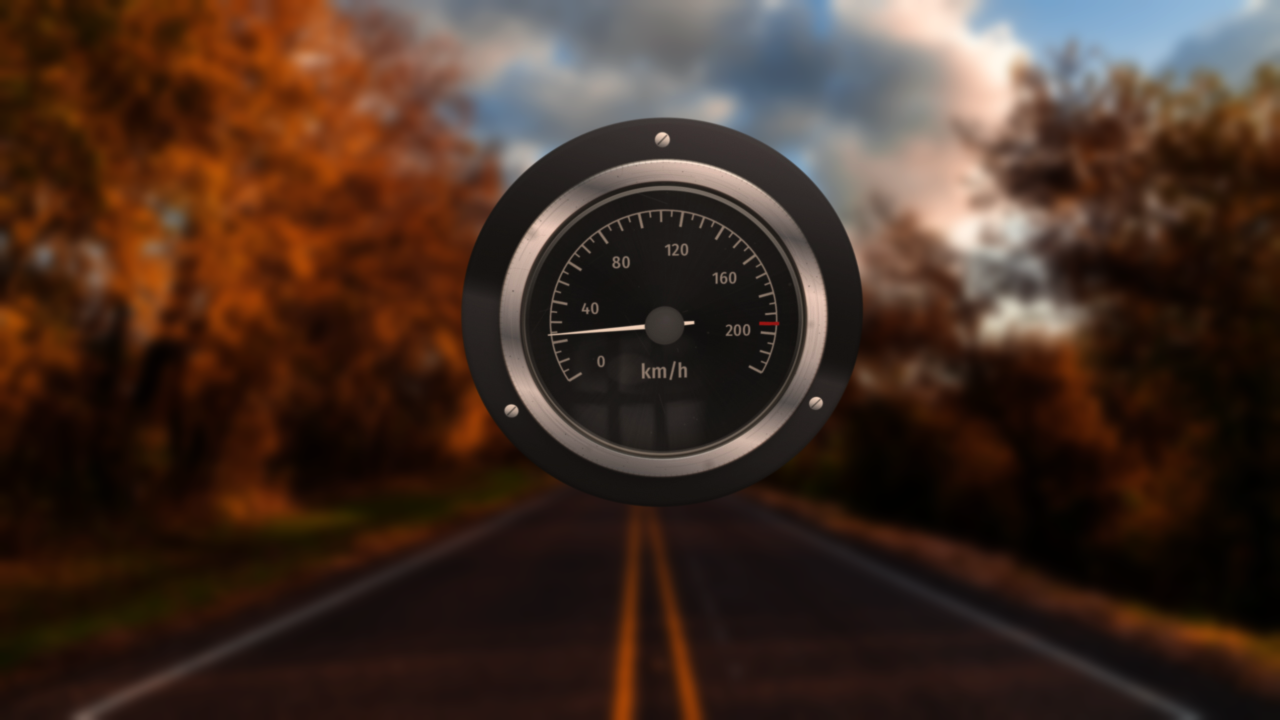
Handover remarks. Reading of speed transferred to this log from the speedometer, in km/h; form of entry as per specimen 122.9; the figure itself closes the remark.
25
